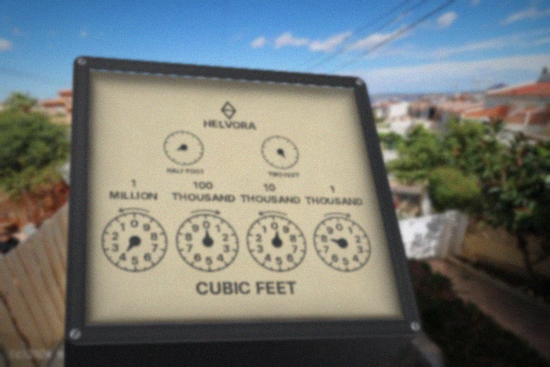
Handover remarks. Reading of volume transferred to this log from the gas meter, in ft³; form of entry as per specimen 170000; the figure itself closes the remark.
399800
